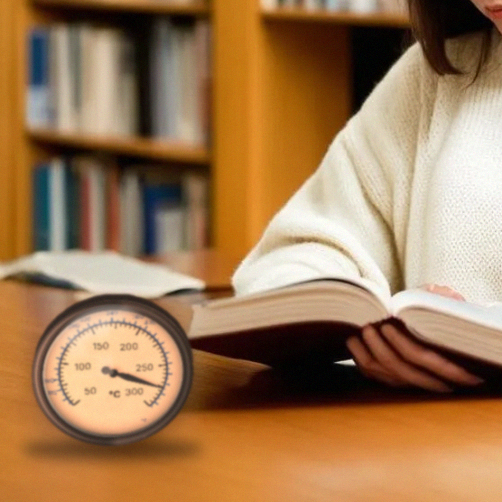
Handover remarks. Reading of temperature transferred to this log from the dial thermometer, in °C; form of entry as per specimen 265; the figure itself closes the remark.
275
